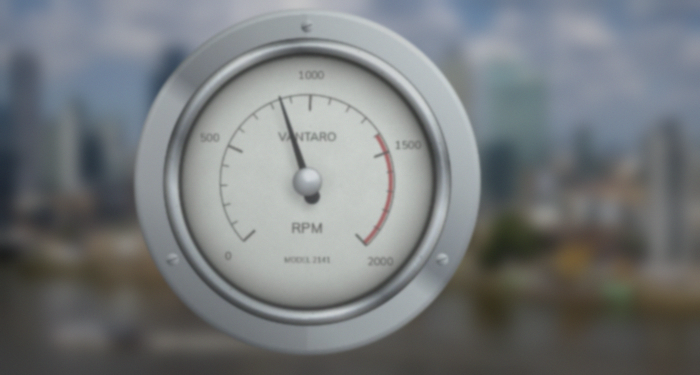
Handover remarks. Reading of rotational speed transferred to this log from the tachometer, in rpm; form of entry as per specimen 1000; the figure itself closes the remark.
850
